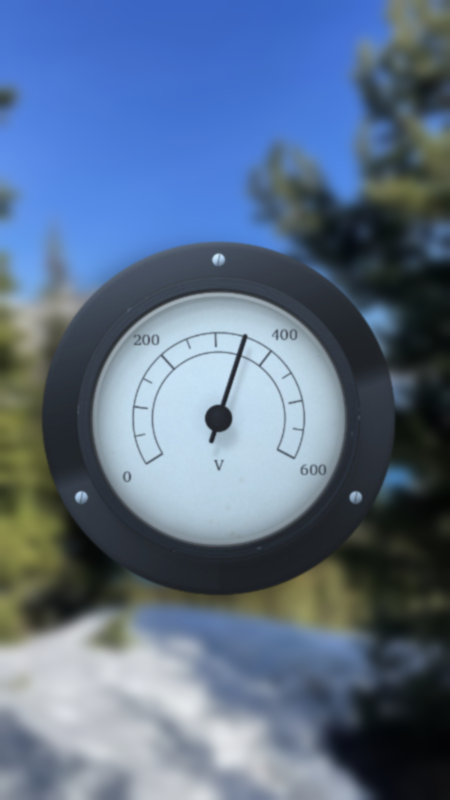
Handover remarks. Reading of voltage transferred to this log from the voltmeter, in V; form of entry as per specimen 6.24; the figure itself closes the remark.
350
